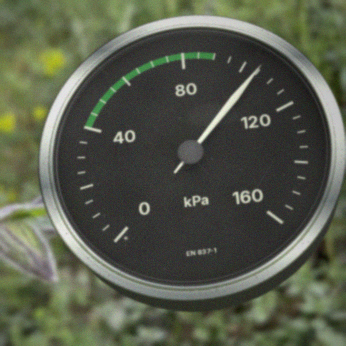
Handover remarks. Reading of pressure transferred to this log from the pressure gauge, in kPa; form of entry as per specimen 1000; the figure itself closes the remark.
105
